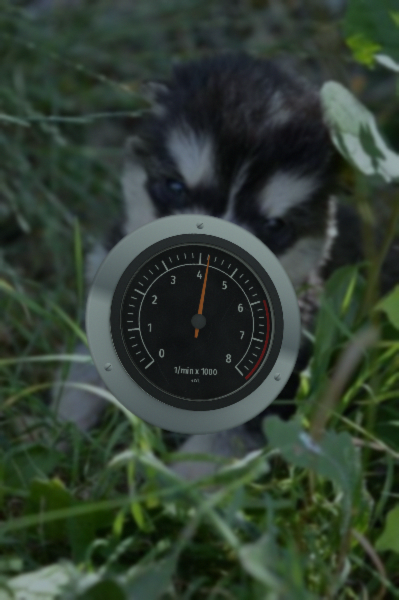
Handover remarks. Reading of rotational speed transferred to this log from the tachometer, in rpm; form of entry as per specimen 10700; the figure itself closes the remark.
4200
